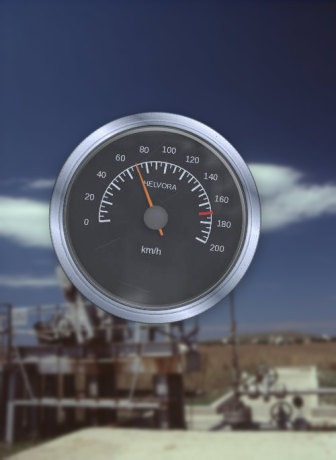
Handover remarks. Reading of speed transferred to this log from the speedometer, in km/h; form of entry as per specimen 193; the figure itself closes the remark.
70
